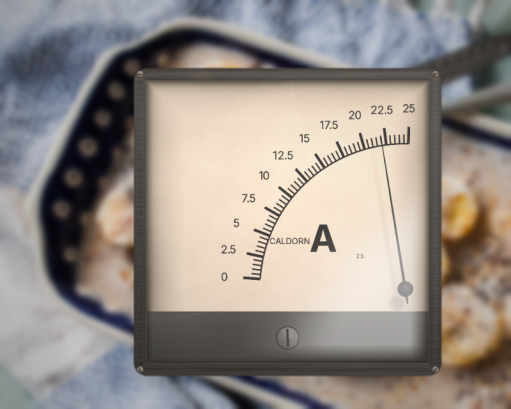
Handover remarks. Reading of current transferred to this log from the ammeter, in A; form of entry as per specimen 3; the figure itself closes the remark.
22
